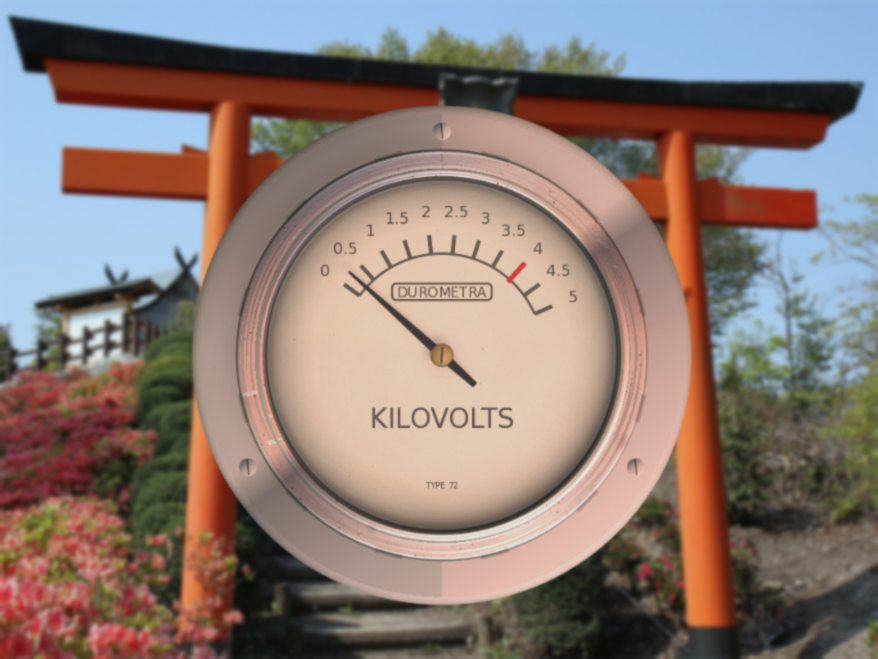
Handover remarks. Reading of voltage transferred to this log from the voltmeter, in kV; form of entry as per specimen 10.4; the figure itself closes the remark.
0.25
